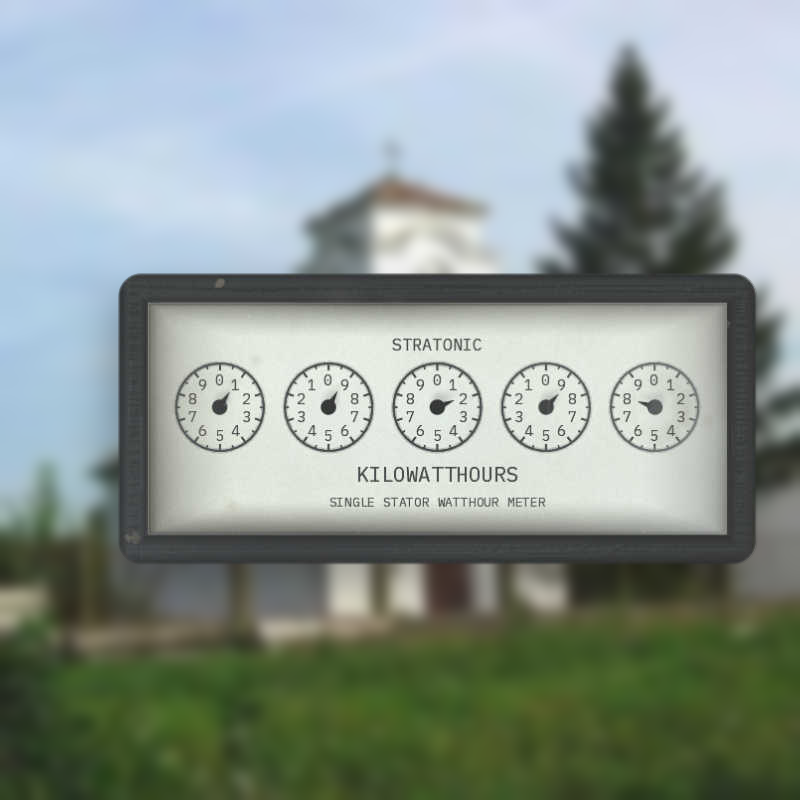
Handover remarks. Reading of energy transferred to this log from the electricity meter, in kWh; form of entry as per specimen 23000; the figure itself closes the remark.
9188
